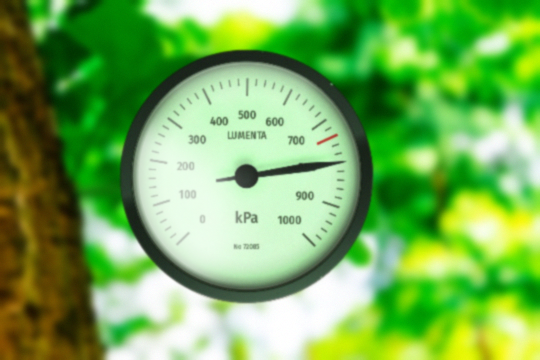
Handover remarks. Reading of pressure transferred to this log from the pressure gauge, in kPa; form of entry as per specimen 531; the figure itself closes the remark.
800
